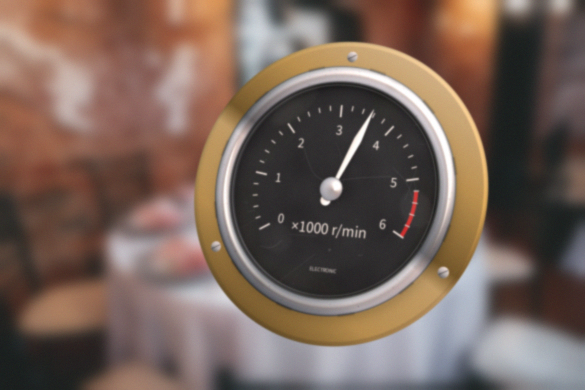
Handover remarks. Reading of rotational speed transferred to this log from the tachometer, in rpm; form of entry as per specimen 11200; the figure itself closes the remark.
3600
